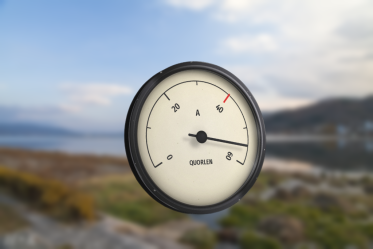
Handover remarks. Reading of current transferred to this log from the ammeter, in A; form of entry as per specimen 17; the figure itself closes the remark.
55
